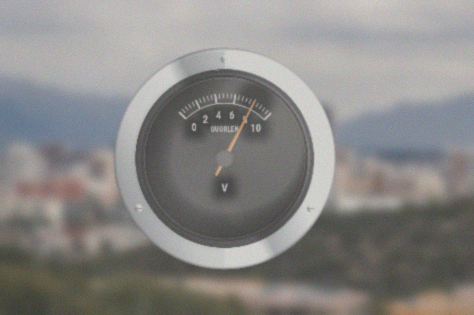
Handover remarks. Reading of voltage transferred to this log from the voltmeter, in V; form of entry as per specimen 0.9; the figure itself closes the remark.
8
